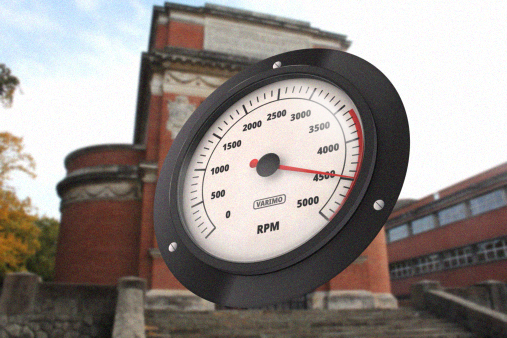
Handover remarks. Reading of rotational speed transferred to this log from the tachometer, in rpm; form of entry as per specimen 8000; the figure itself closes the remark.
4500
